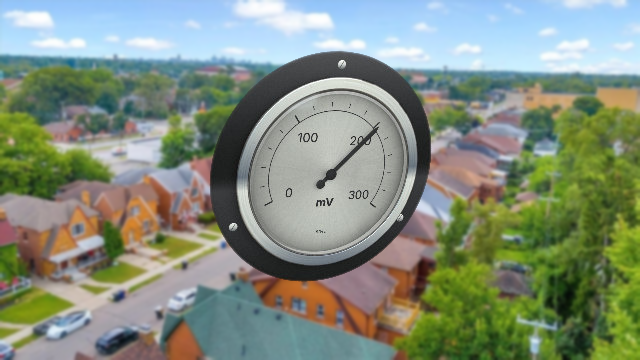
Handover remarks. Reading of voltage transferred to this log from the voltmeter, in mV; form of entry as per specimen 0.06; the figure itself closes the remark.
200
